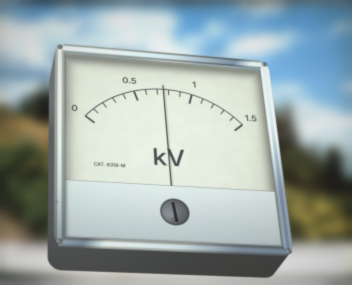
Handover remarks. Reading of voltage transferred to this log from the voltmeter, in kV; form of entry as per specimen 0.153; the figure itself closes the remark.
0.75
